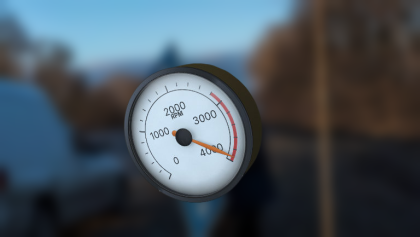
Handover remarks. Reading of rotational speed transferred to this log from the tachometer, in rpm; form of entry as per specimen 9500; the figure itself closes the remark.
3900
